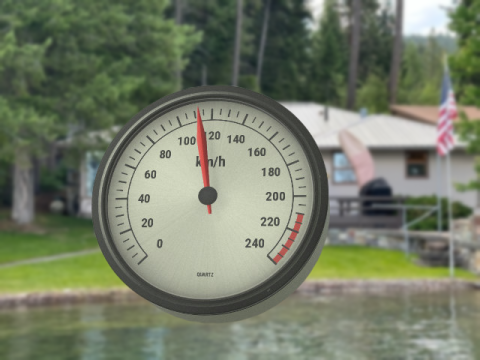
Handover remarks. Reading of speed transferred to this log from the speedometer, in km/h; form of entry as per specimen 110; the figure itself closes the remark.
112.5
